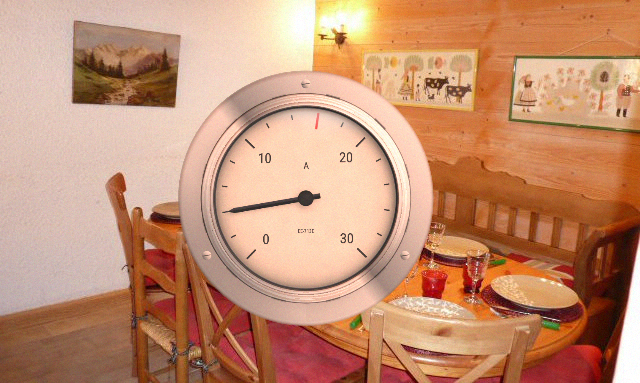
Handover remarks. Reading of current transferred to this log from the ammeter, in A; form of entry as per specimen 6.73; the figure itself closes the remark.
4
